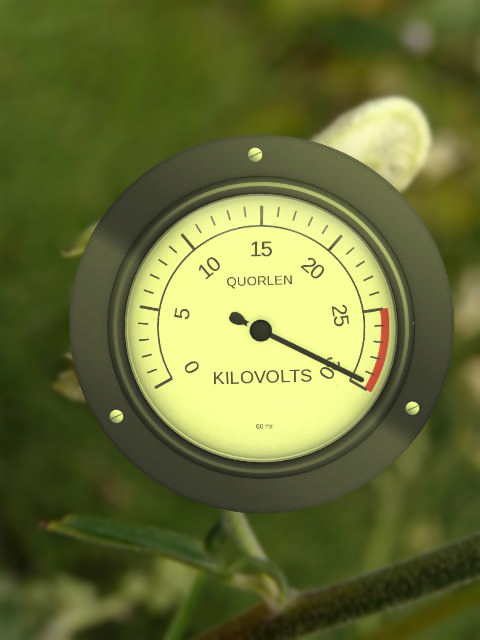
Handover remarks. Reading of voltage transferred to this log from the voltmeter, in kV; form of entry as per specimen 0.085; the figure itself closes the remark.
29.5
